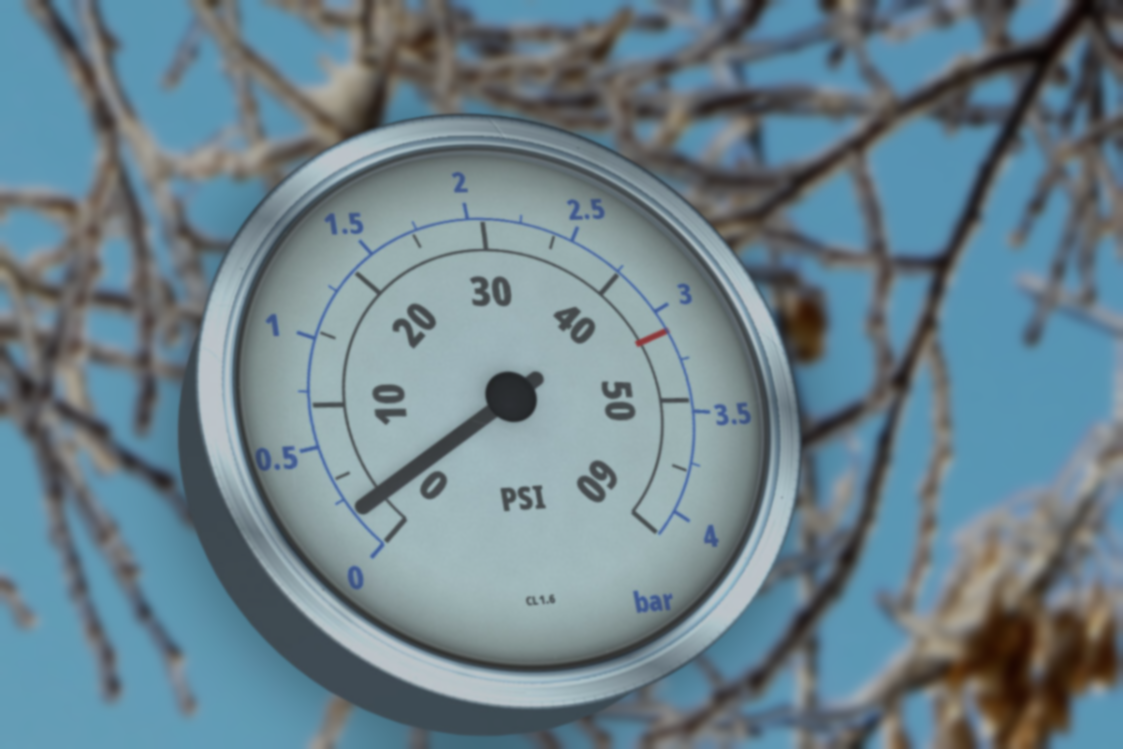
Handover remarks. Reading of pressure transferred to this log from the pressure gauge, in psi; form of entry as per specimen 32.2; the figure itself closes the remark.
2.5
